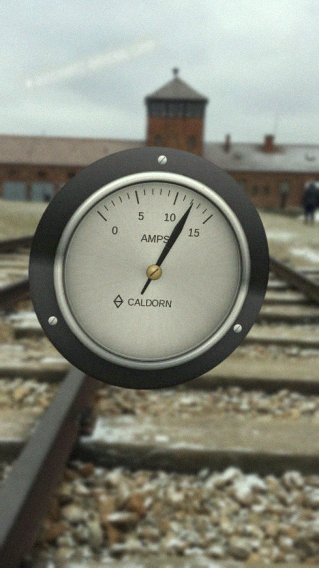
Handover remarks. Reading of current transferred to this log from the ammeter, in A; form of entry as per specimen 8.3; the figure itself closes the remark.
12
